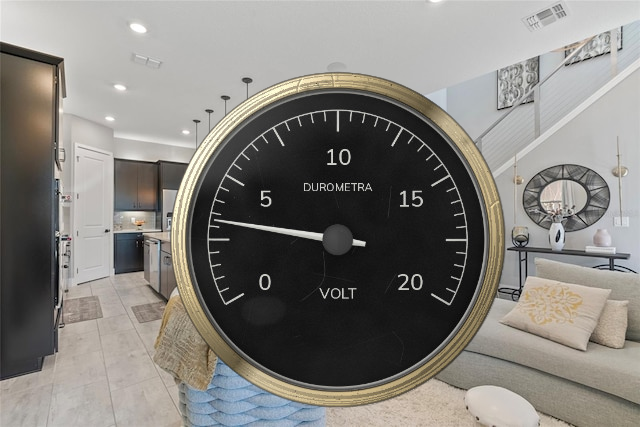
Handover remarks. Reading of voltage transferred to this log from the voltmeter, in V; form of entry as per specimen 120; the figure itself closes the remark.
3.25
